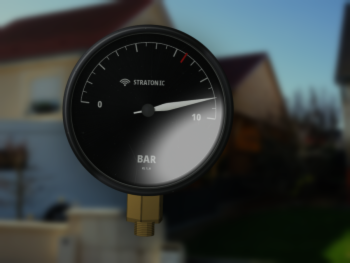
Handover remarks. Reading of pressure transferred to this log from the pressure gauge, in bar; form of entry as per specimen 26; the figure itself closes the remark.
9
